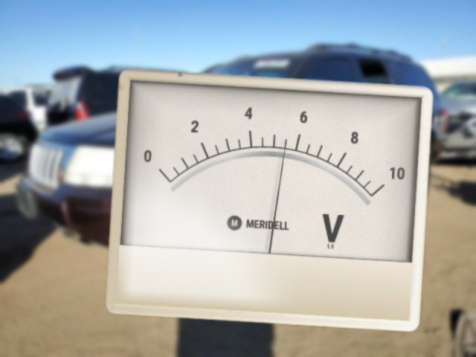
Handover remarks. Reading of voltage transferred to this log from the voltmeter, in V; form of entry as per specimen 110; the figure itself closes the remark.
5.5
